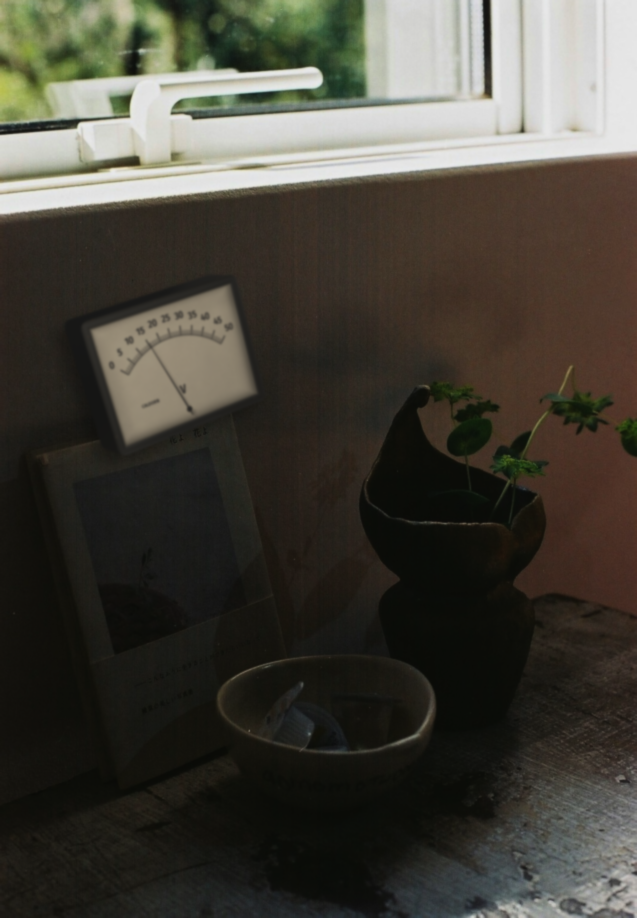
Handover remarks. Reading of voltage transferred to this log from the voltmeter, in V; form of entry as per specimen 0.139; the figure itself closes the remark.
15
